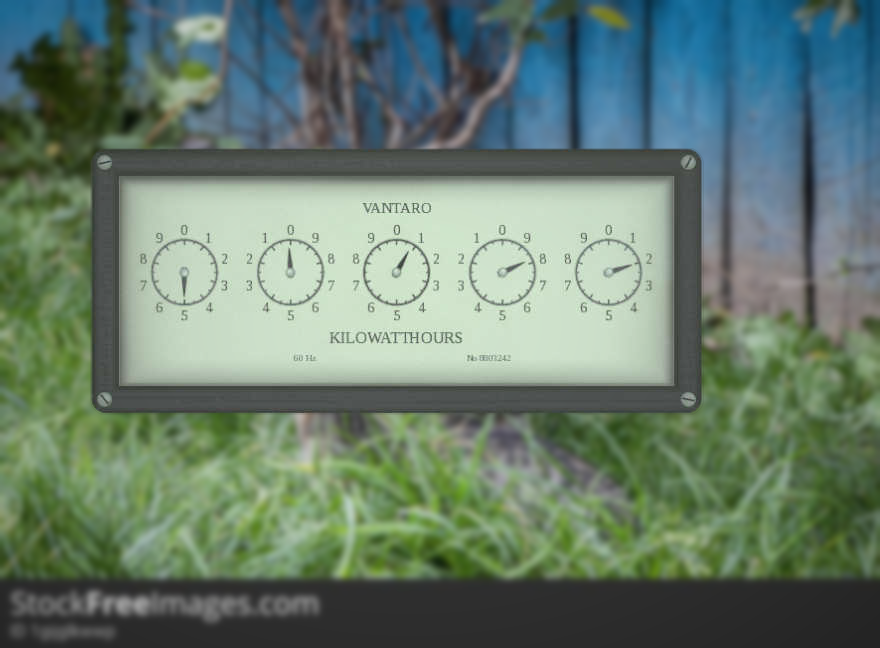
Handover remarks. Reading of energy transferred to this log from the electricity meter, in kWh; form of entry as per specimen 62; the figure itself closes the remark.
50082
